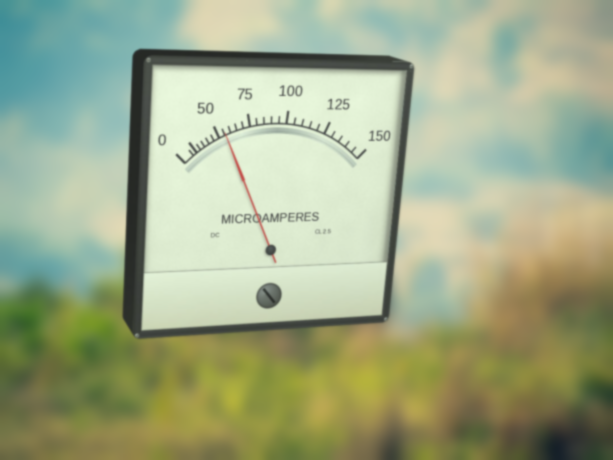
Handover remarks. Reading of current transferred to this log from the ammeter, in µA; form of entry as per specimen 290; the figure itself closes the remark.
55
